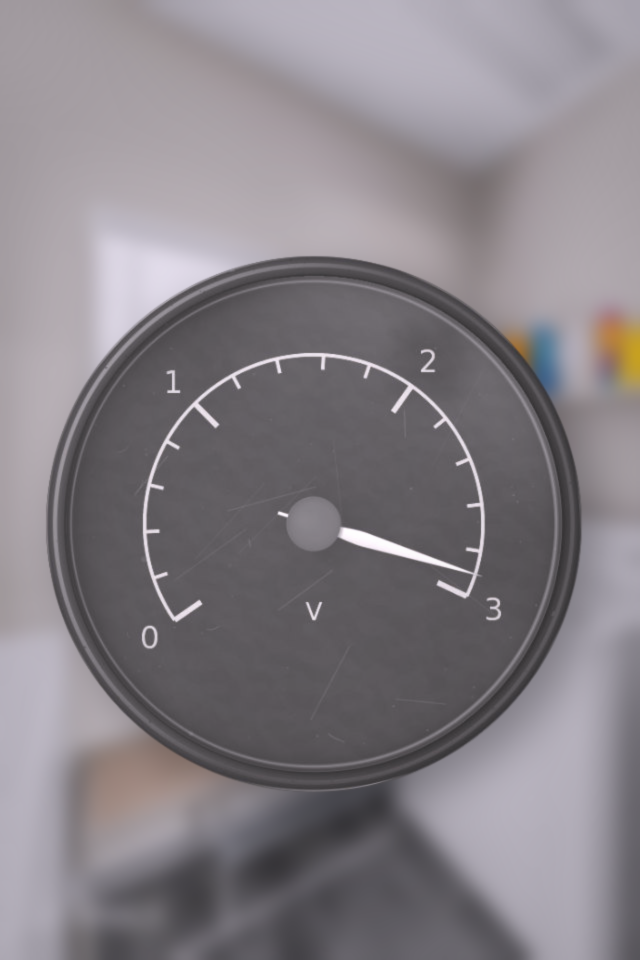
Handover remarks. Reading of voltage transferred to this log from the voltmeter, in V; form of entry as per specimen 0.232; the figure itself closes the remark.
2.9
